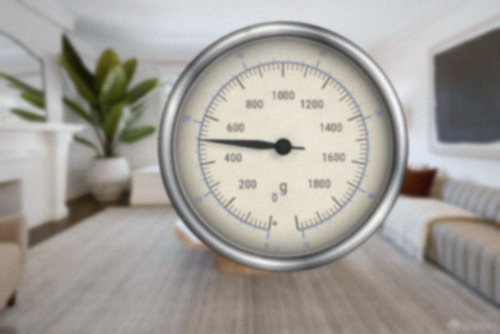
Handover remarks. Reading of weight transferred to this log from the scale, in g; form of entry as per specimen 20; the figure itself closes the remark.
500
